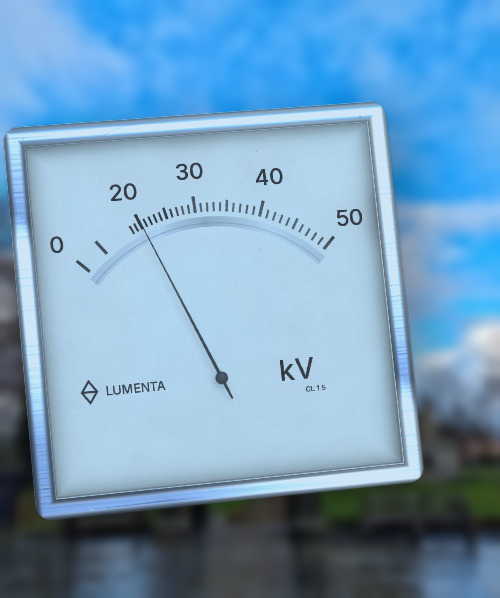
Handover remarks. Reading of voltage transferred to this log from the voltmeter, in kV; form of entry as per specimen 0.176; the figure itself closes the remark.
20
